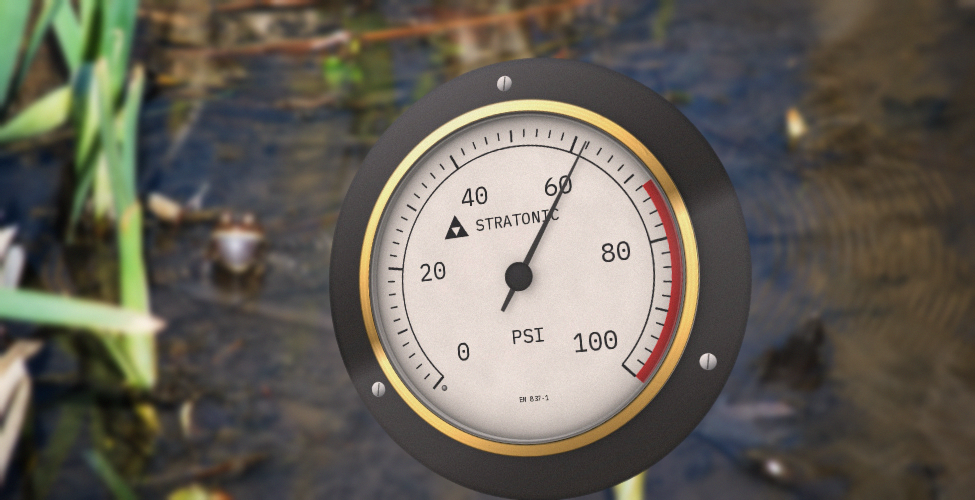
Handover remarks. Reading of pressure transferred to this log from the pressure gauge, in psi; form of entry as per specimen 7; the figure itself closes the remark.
62
